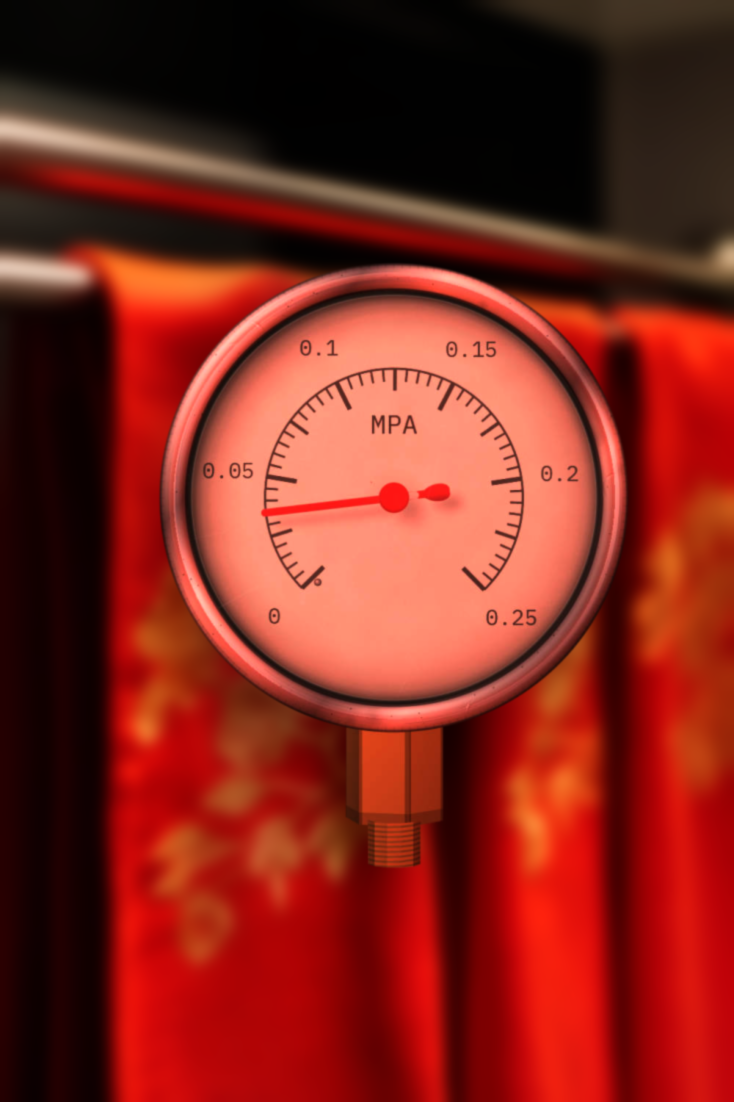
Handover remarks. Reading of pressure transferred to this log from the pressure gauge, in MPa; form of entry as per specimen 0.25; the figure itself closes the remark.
0.035
